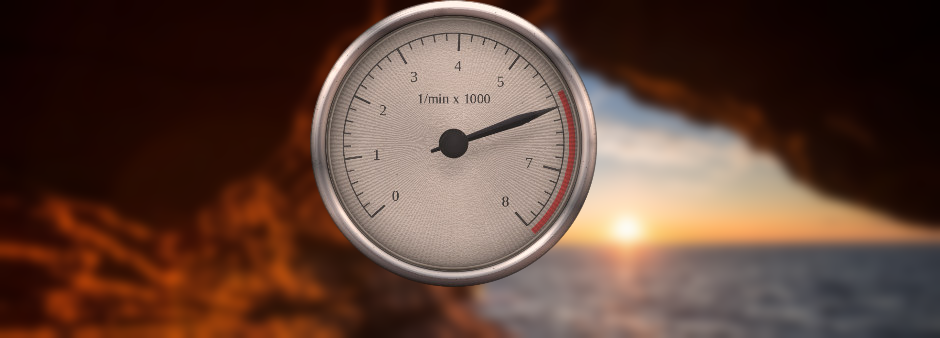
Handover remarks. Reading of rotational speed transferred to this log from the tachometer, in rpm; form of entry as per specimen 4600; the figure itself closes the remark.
6000
